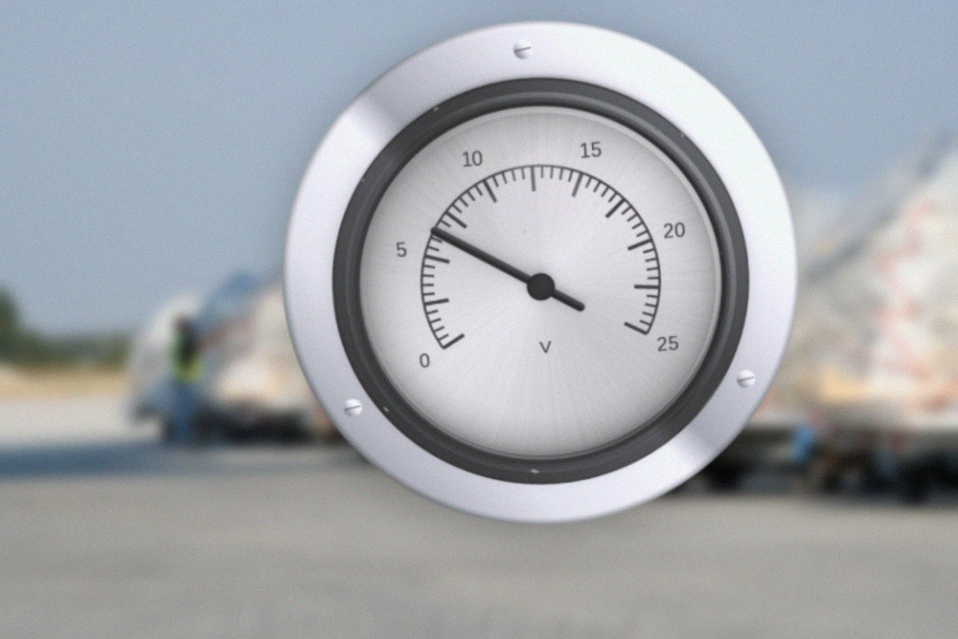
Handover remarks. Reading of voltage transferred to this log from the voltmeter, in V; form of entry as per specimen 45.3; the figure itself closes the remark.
6.5
